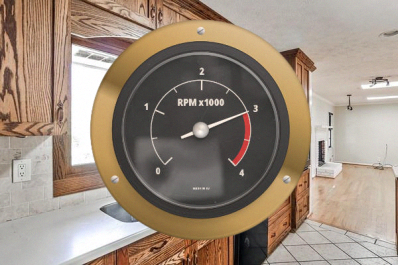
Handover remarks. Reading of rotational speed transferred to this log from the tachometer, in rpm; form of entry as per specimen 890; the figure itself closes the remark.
3000
